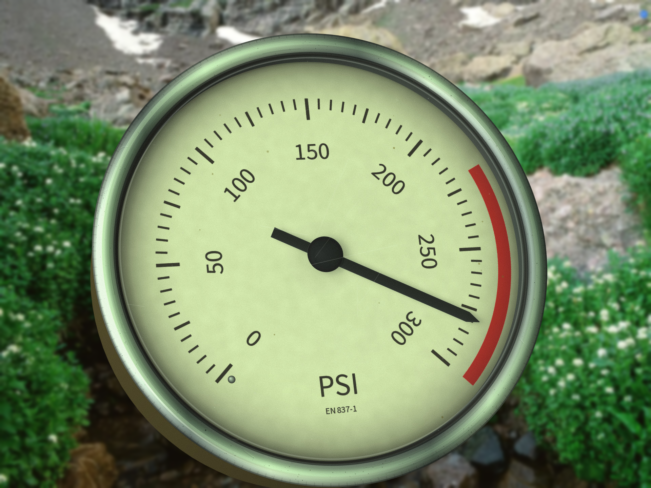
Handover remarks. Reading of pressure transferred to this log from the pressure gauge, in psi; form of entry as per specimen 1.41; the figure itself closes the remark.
280
